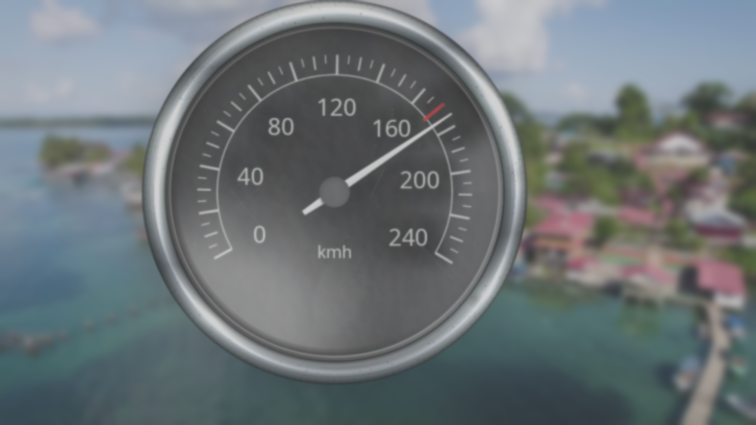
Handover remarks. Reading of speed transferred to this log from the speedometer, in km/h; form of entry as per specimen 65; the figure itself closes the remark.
175
